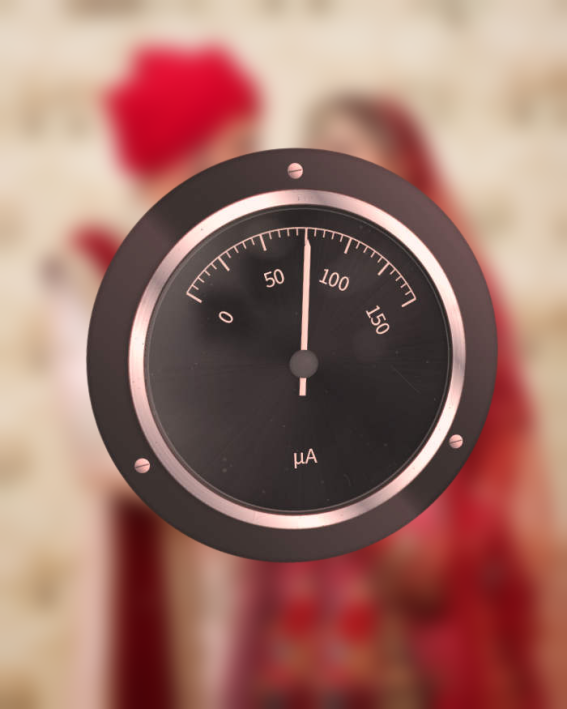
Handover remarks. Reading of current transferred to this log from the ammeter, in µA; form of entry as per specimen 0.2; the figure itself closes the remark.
75
